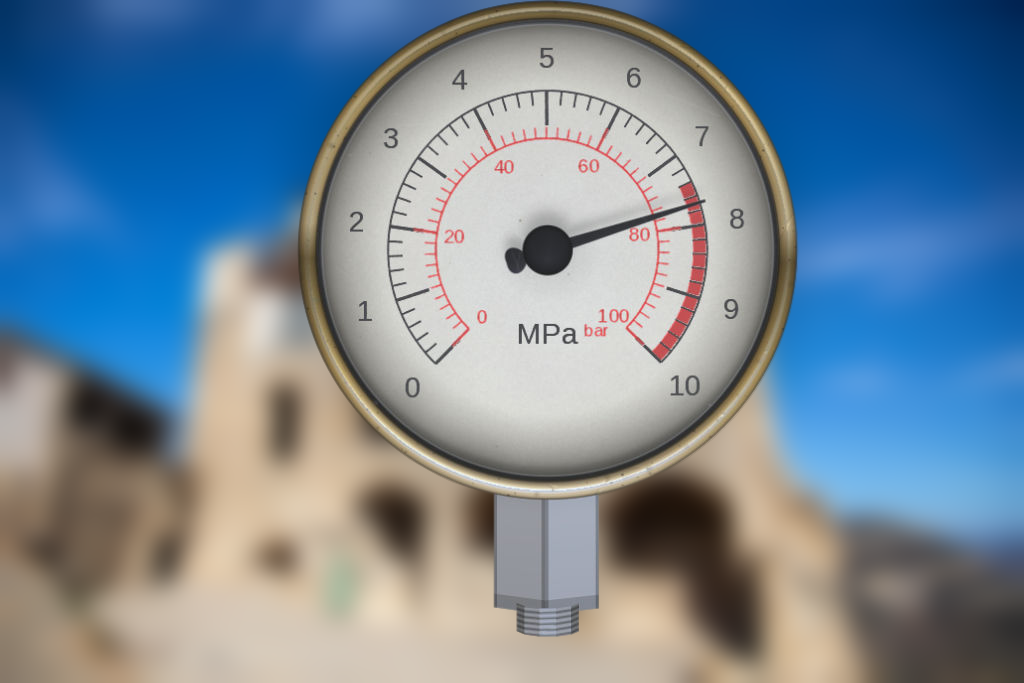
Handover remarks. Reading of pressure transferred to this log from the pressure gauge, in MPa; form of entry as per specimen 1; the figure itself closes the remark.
7.7
